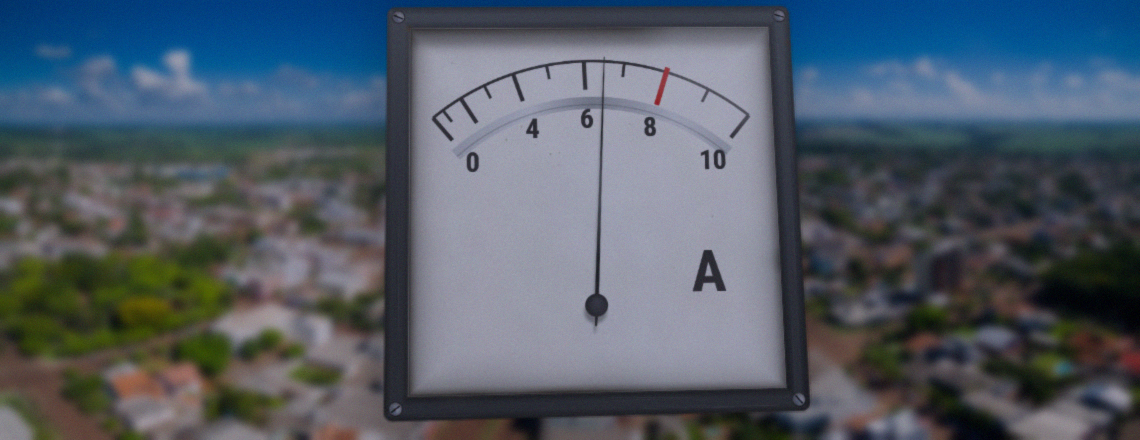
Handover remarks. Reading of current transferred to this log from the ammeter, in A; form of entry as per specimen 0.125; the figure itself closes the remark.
6.5
